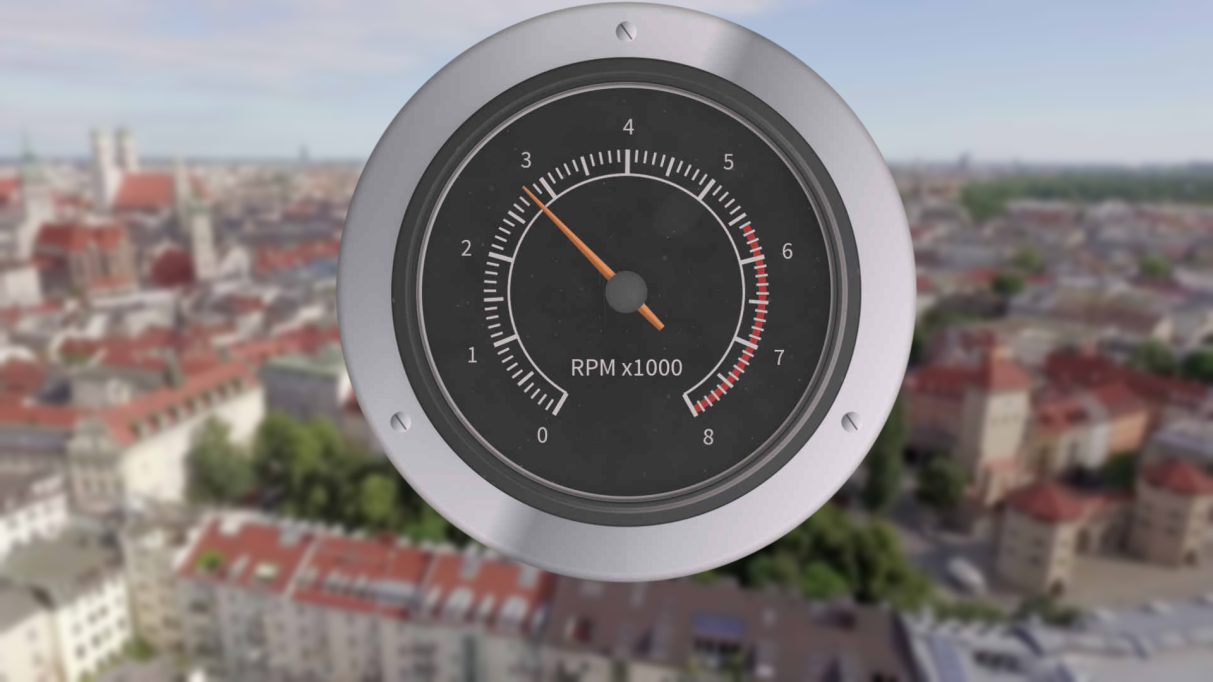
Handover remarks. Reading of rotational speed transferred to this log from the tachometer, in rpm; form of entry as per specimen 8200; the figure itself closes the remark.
2800
